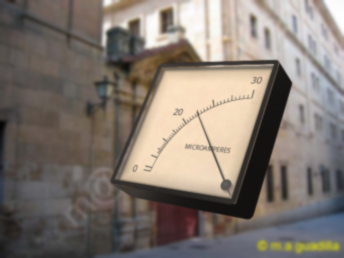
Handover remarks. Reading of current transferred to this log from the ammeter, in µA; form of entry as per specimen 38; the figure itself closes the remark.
22.5
